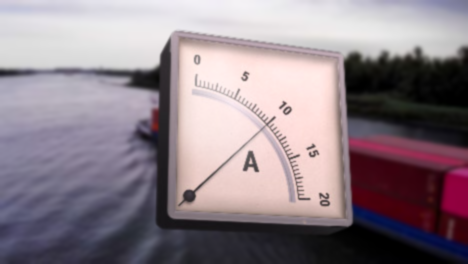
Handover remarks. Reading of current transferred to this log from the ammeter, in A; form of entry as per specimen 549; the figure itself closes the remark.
10
